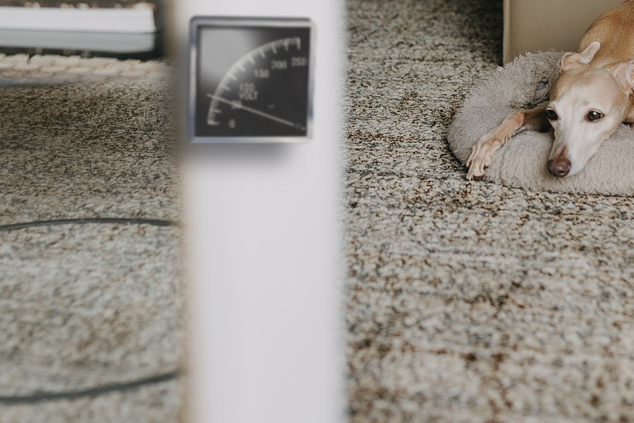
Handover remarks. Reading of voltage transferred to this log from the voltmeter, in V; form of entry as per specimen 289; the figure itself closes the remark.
50
